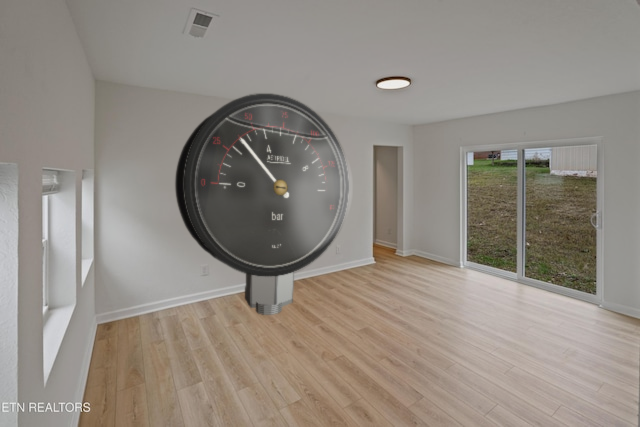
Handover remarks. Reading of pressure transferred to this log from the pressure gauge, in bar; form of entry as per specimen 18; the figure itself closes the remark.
2.5
